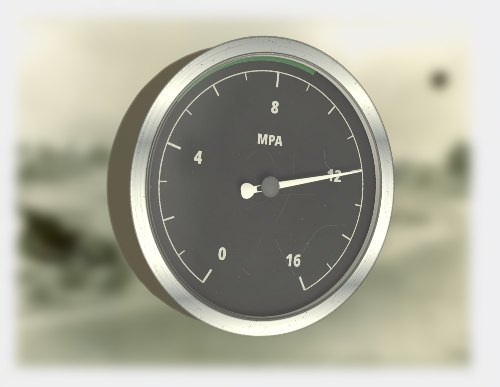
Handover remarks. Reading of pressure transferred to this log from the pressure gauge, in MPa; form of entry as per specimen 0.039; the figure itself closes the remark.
12
